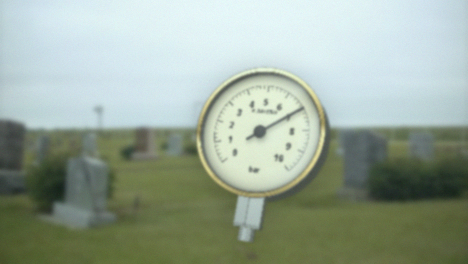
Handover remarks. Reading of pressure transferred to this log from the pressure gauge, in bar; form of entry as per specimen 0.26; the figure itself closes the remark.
7
